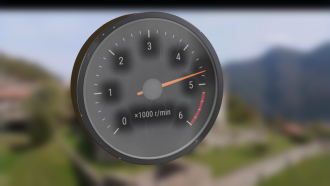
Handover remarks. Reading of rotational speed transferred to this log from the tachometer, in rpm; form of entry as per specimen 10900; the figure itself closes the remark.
4700
